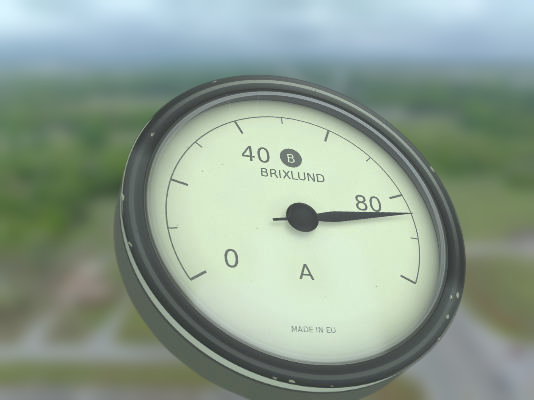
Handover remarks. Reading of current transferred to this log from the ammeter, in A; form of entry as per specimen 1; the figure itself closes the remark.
85
